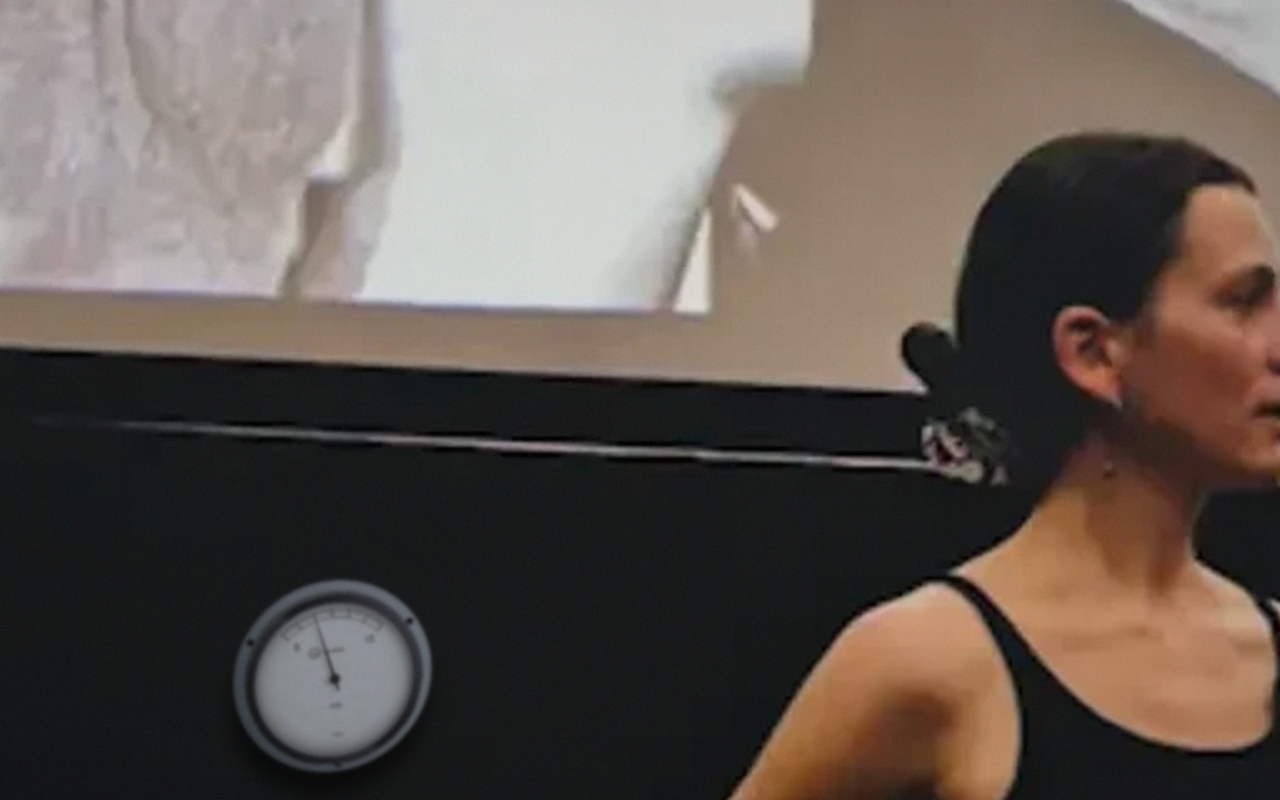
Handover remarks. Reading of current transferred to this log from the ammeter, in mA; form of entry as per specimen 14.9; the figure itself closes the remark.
5
